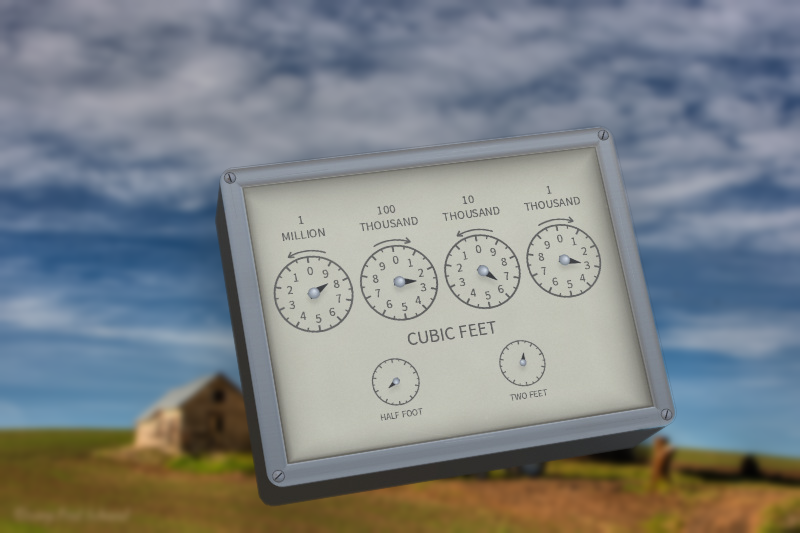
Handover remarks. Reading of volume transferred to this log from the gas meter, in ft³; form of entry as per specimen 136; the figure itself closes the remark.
826300
